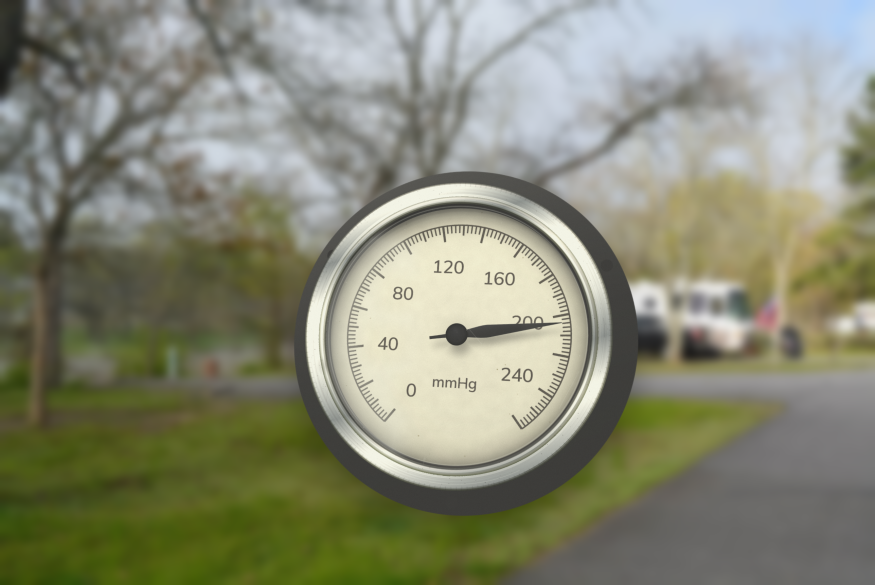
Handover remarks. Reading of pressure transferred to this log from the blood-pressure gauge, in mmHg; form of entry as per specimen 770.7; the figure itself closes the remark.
204
